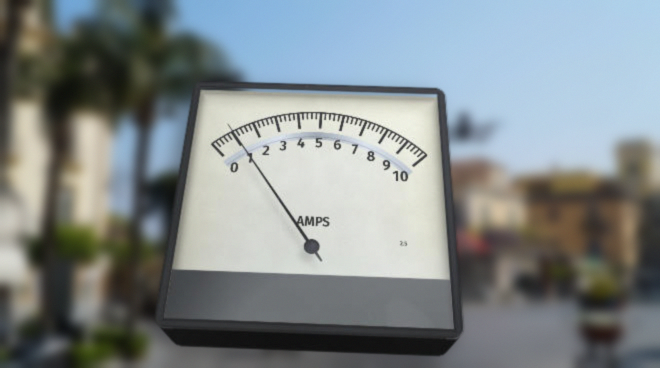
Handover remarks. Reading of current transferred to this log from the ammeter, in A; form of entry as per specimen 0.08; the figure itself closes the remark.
1
